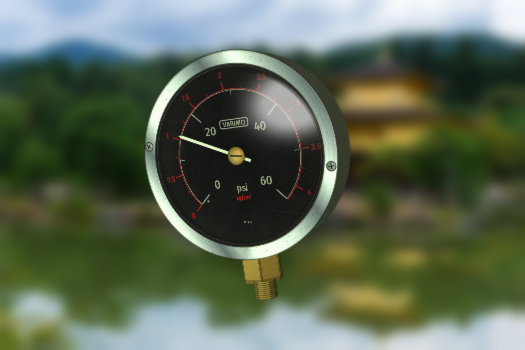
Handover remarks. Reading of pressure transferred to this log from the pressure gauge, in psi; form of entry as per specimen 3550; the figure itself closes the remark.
15
